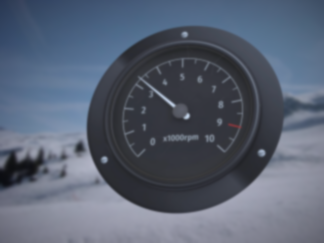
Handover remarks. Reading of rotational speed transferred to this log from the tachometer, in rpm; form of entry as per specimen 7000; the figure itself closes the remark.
3250
